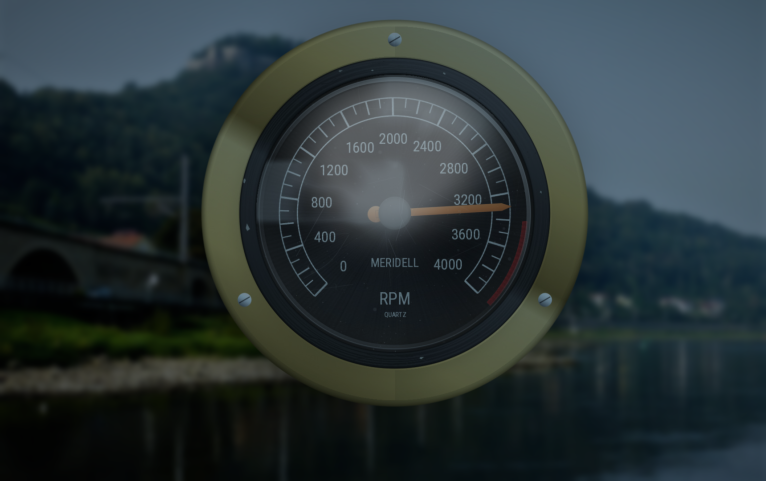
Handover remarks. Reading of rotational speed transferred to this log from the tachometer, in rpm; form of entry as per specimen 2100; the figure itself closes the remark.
3300
